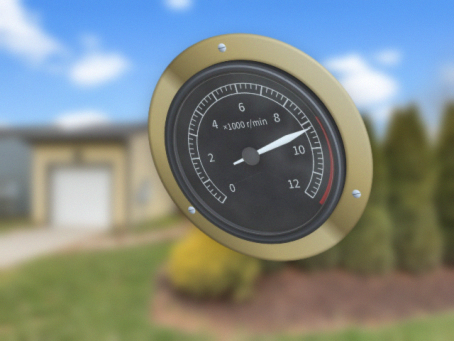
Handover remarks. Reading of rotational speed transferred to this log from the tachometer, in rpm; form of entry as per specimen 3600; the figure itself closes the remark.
9200
